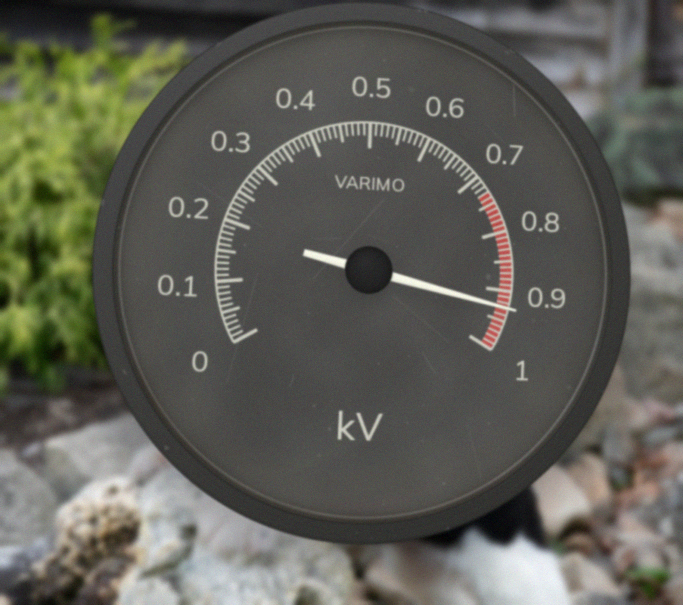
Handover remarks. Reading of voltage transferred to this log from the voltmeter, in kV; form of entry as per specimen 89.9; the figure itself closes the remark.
0.93
